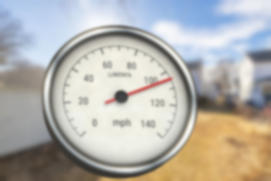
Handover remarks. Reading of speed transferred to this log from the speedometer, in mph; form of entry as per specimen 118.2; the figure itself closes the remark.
105
